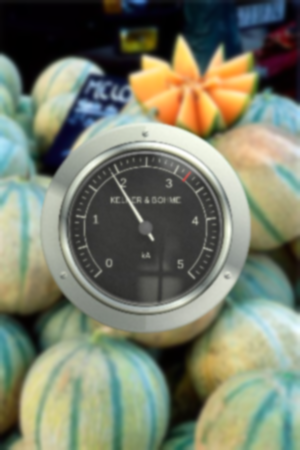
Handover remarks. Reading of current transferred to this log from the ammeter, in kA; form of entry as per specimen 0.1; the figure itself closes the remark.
1.9
